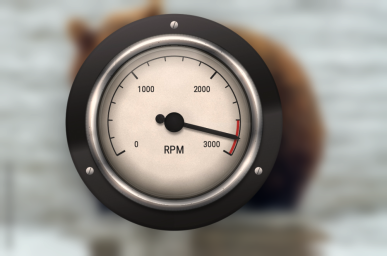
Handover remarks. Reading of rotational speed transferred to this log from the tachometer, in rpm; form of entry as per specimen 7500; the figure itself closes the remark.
2800
